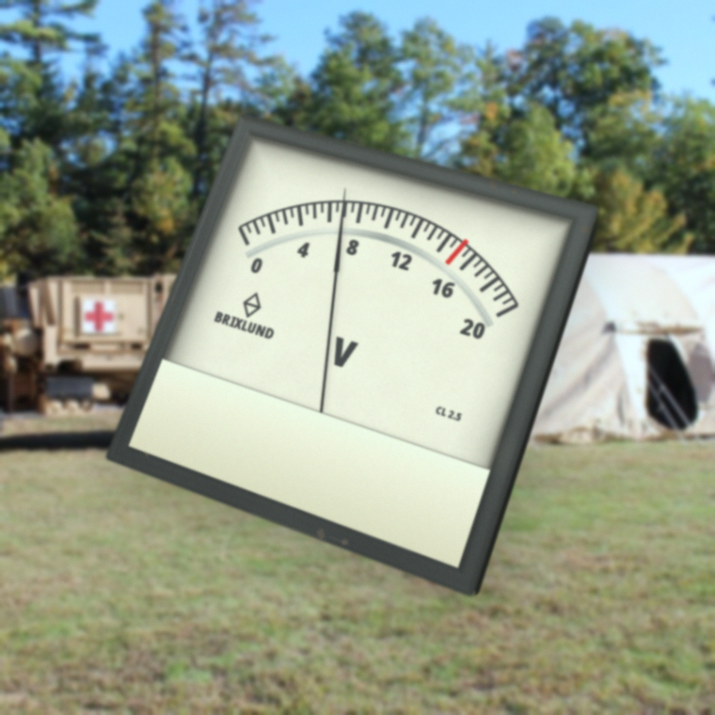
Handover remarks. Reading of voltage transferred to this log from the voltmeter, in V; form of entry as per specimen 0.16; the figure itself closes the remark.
7
